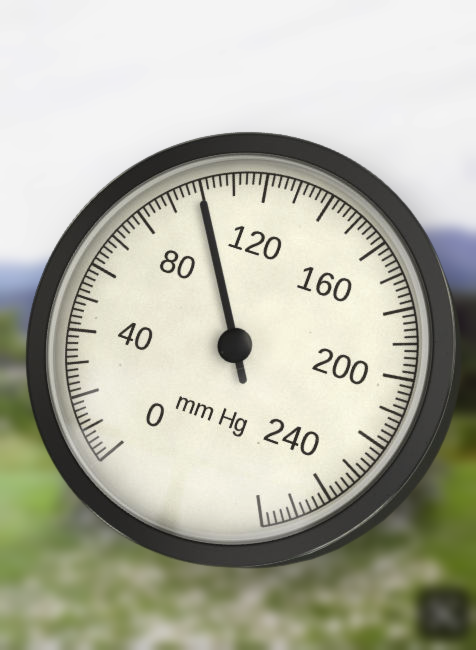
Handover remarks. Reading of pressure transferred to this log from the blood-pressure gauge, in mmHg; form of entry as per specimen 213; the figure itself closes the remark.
100
